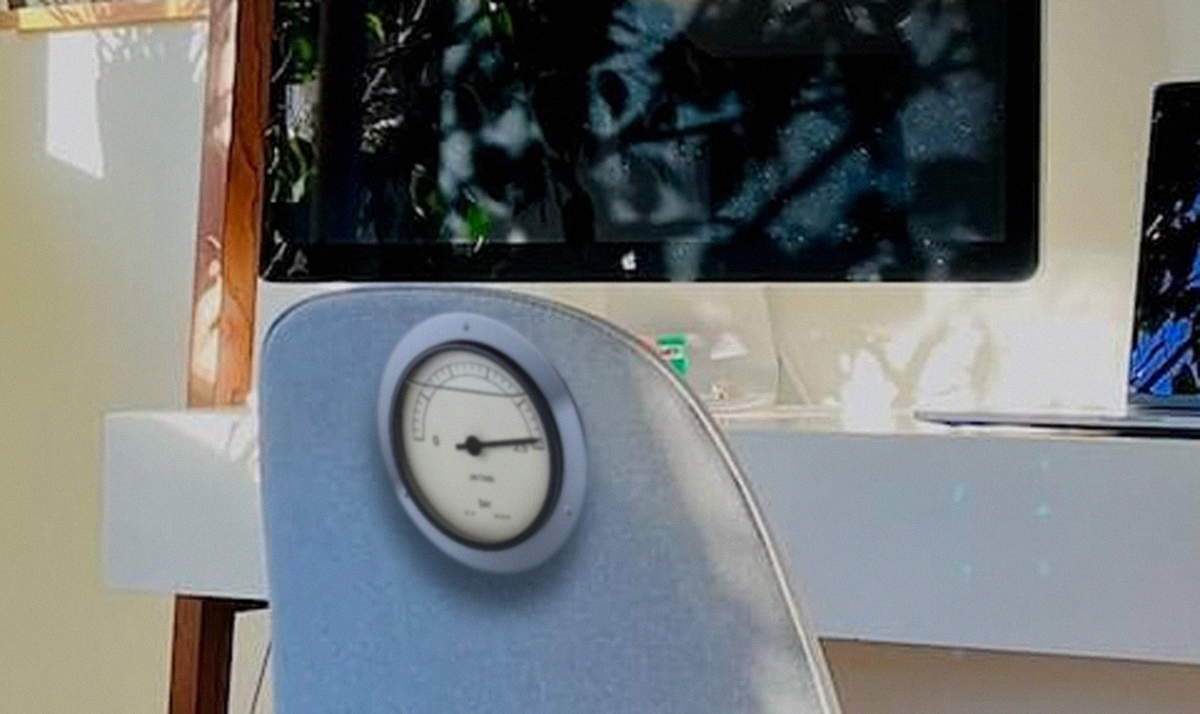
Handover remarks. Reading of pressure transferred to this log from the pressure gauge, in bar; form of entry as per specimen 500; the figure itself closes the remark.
2.4
